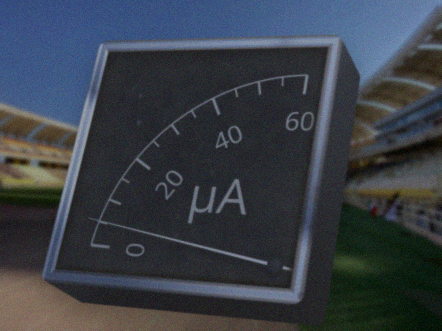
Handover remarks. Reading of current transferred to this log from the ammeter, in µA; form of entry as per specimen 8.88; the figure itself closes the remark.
5
